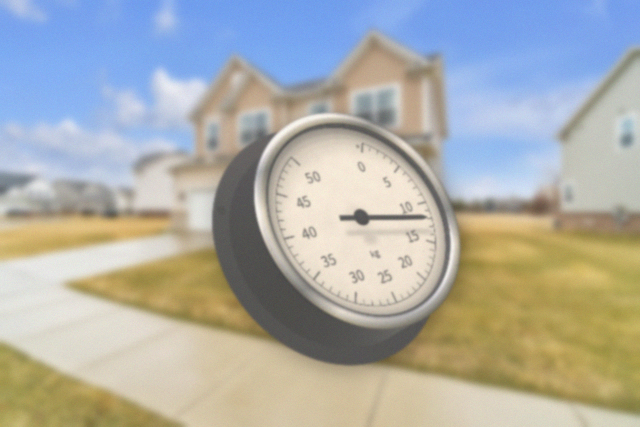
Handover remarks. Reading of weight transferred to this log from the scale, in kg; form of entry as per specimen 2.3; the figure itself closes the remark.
12
